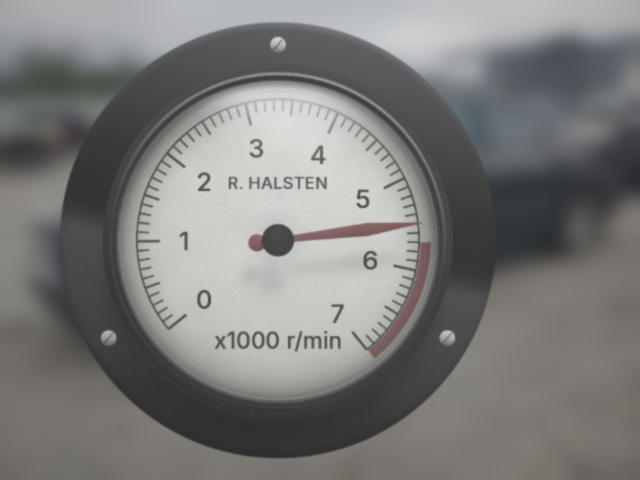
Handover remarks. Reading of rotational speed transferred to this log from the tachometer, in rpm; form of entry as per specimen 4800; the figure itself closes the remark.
5500
